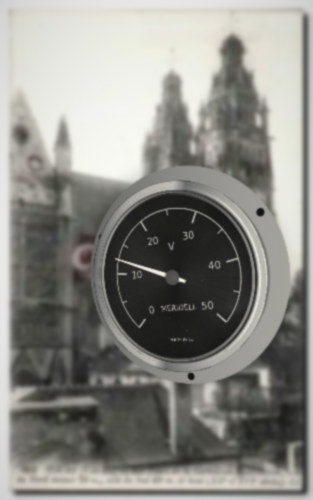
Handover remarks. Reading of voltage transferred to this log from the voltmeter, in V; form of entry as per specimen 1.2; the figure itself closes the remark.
12.5
